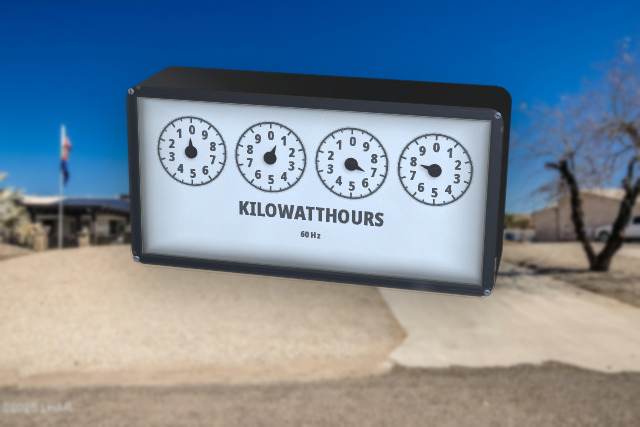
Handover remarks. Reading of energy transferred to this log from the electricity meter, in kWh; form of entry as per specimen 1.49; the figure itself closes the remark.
68
